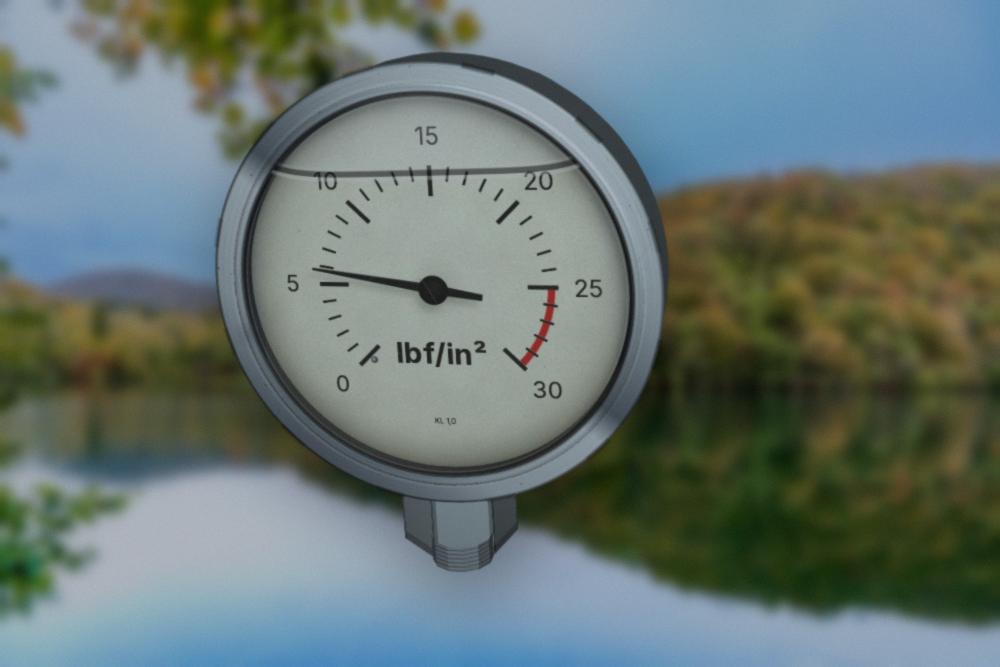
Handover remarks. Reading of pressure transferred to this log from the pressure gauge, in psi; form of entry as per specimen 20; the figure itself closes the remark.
6
